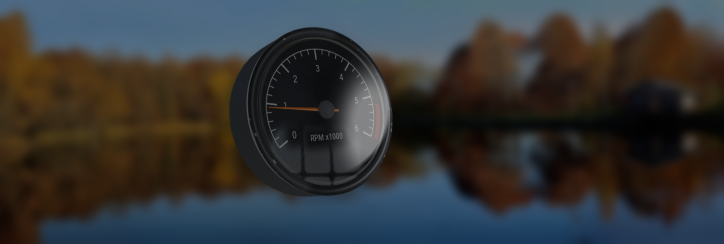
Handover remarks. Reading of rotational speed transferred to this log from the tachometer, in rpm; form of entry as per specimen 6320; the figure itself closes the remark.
900
